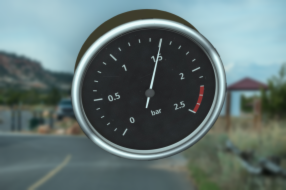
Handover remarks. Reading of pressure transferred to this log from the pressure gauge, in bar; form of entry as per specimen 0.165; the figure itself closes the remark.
1.5
